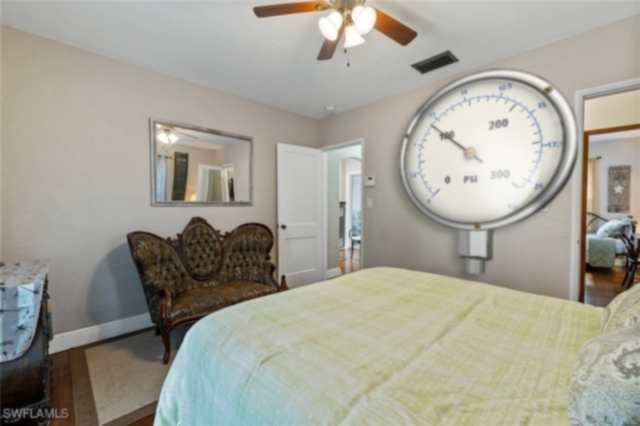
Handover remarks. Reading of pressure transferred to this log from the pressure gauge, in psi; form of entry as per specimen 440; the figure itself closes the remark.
100
